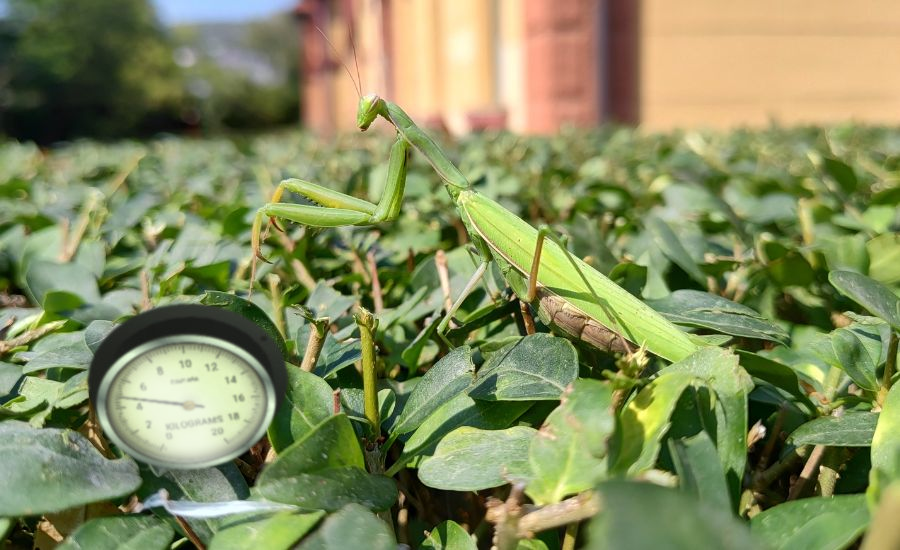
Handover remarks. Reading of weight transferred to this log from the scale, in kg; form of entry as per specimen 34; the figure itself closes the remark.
5
